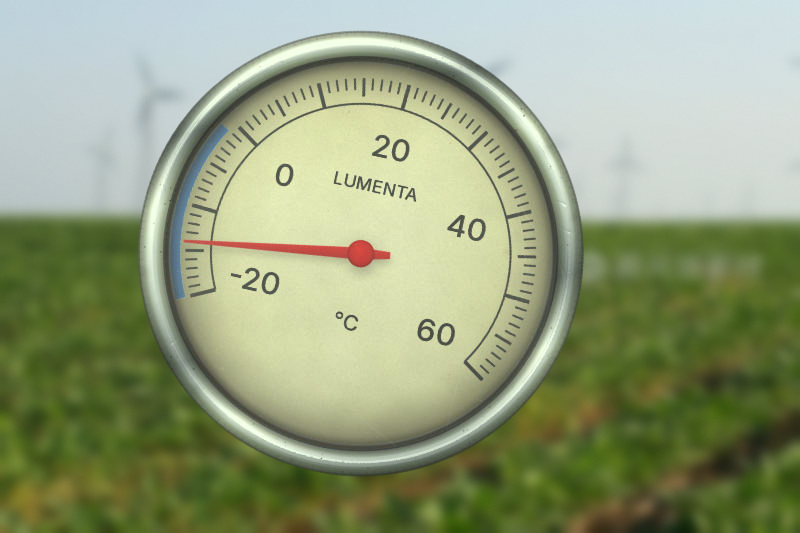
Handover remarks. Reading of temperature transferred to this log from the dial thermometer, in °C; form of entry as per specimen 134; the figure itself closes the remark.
-14
